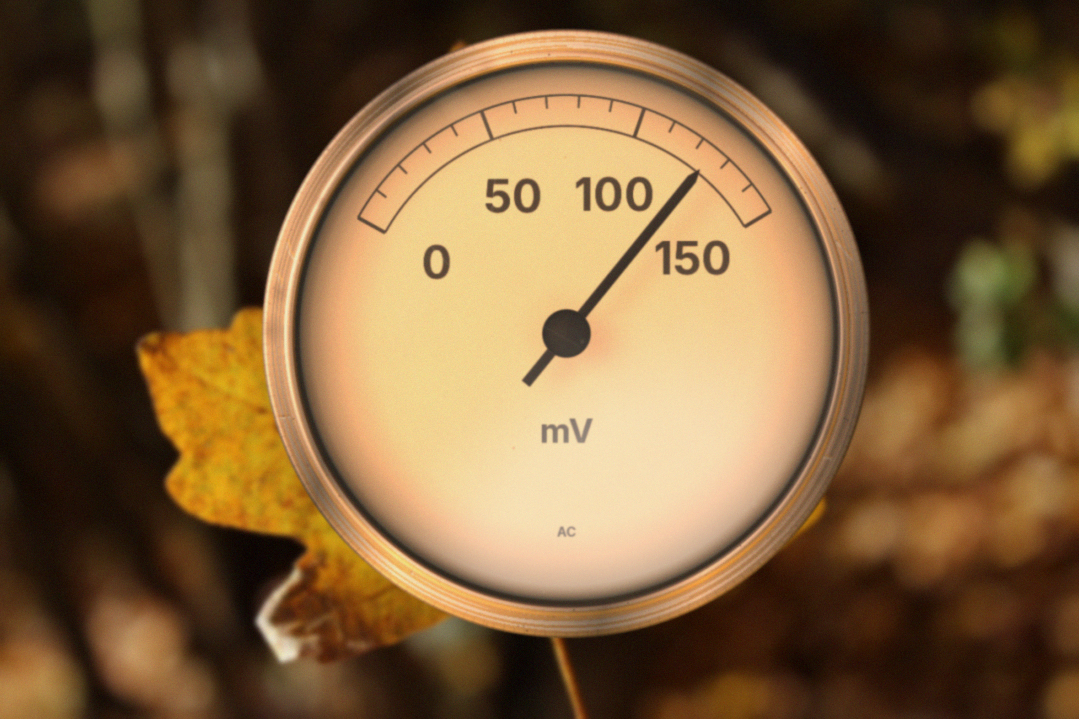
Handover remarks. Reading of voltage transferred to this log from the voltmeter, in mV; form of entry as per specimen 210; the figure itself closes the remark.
125
